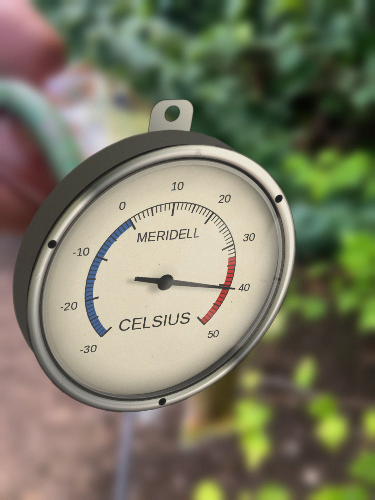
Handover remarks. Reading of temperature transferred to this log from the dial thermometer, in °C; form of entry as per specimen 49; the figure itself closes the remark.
40
